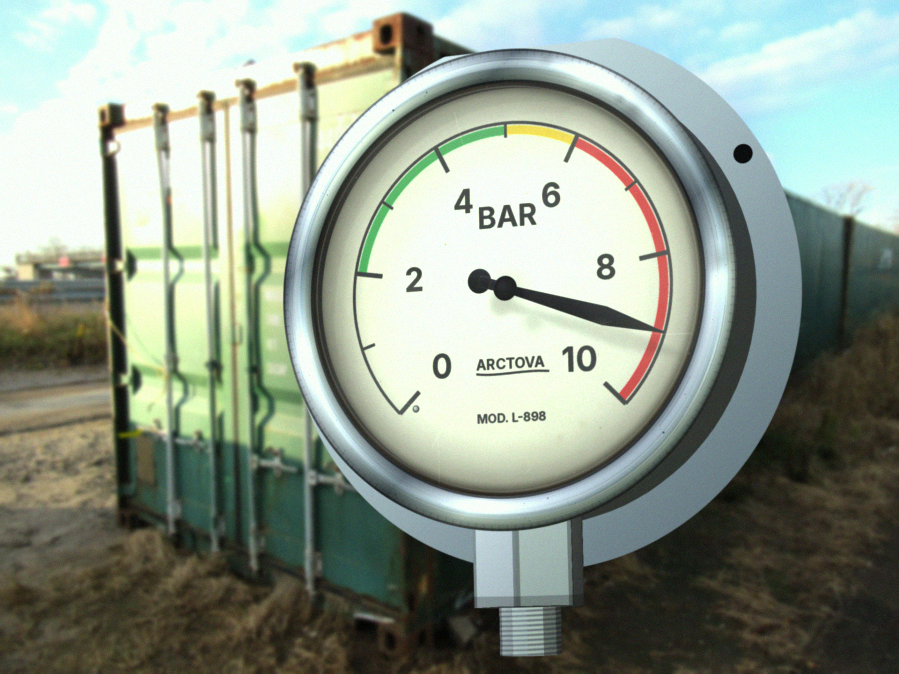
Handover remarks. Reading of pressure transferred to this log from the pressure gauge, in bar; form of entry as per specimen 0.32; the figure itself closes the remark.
9
